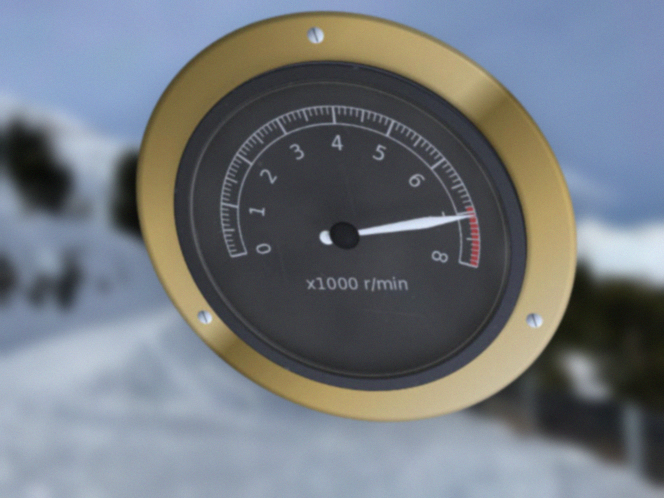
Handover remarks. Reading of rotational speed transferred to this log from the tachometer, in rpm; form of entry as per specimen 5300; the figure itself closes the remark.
7000
